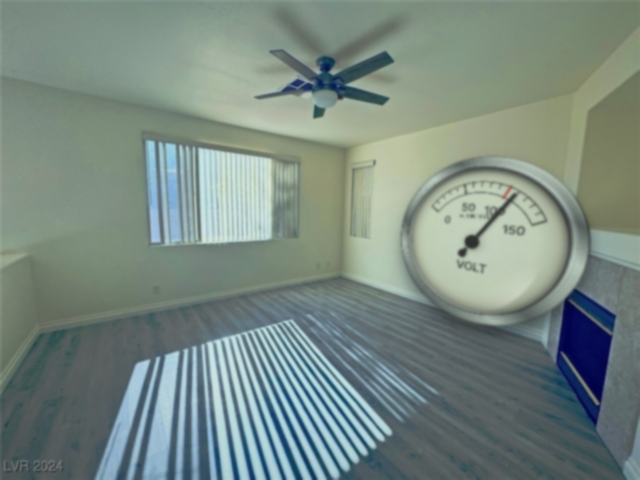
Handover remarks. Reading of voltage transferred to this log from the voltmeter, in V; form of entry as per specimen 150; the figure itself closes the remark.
110
